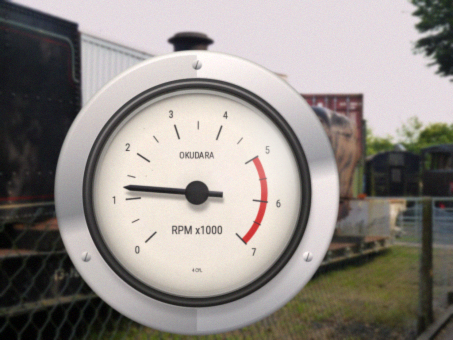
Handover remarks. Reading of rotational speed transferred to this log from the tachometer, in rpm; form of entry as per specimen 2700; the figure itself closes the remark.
1250
